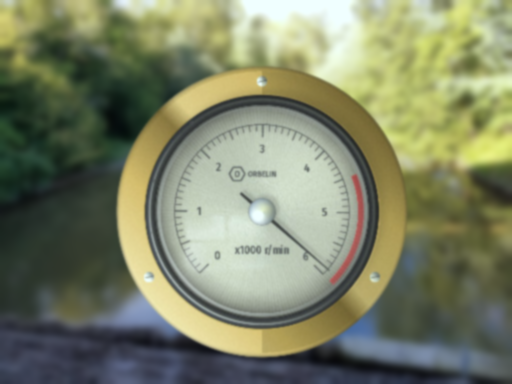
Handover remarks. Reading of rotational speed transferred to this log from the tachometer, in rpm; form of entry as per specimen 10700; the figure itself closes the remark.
5900
